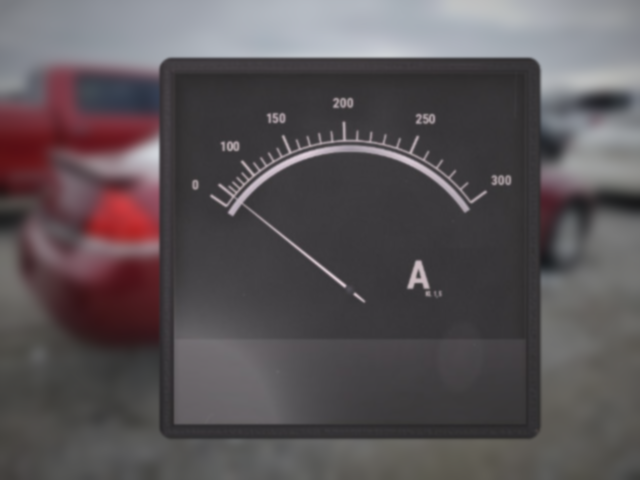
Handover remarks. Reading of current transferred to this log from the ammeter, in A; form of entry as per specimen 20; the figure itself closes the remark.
50
